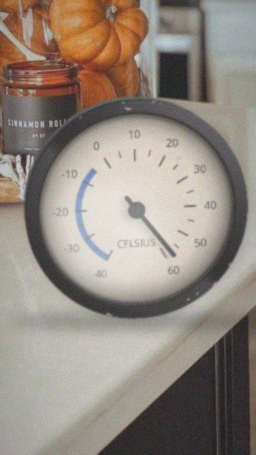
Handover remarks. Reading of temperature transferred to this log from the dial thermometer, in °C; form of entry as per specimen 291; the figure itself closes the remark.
57.5
